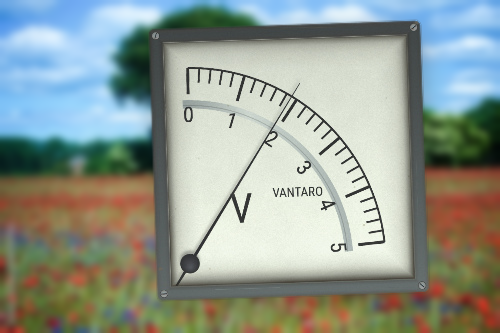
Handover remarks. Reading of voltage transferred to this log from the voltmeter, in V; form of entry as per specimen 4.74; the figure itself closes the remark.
1.9
